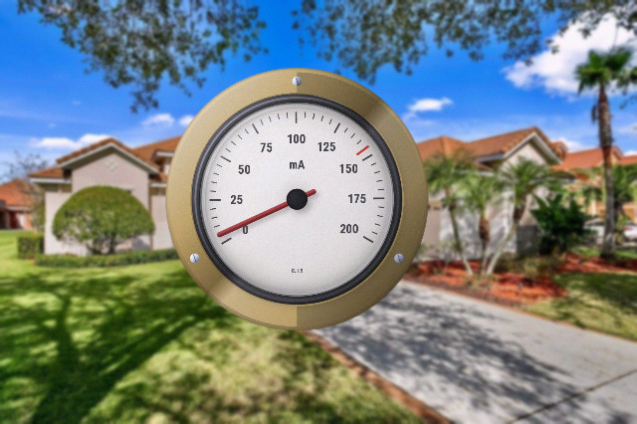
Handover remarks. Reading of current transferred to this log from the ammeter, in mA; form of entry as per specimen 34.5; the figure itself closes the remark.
5
